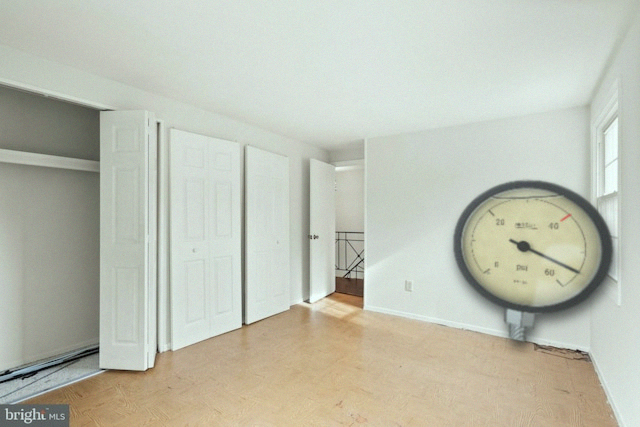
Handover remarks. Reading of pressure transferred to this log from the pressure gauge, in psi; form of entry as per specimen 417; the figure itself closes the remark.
55
